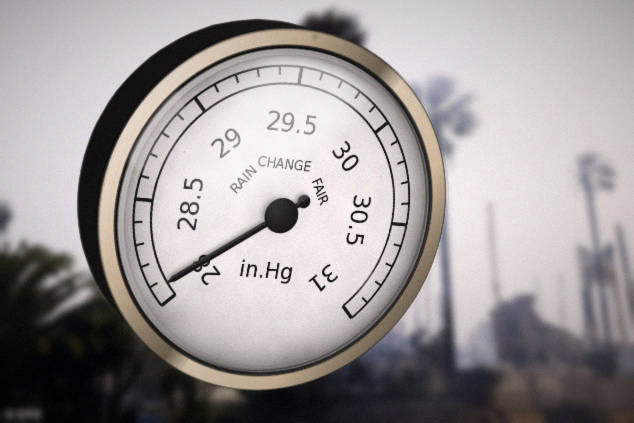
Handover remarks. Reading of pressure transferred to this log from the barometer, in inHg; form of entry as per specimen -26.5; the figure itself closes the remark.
28.1
